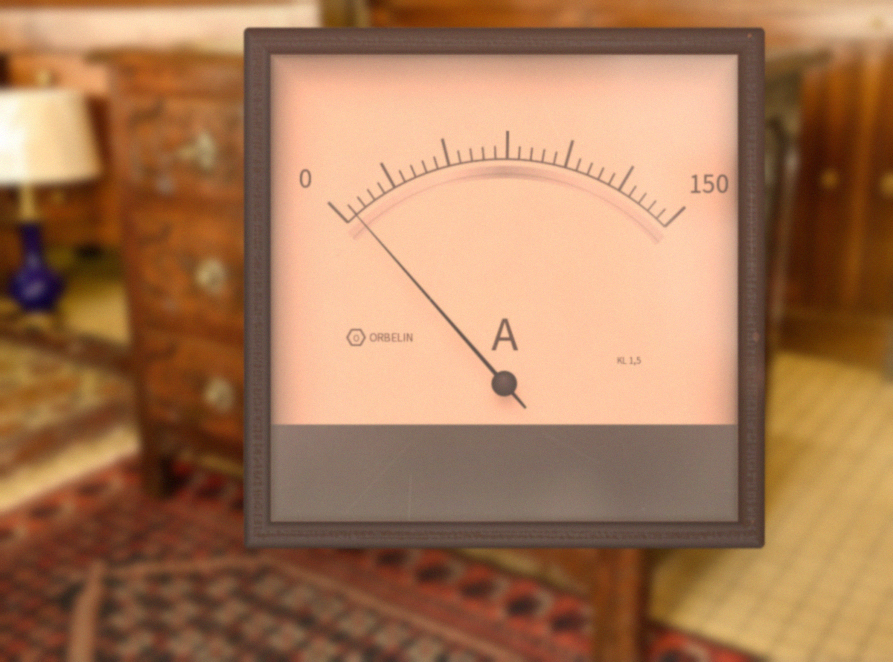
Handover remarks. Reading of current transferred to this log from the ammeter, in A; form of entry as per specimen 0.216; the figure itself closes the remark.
5
